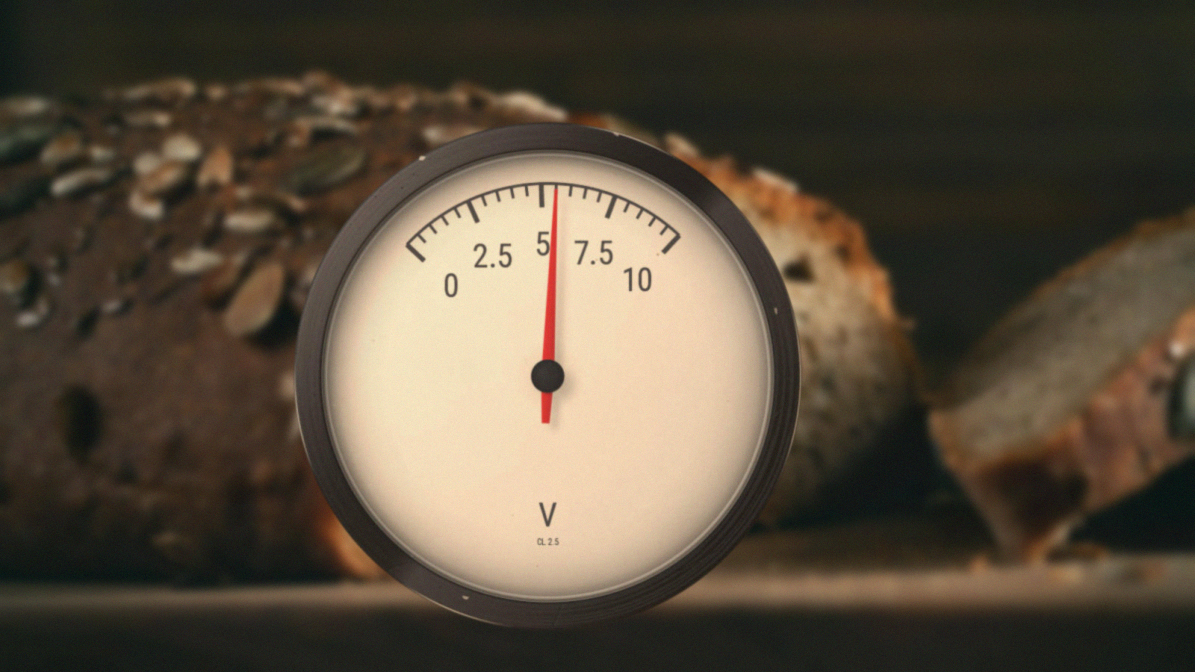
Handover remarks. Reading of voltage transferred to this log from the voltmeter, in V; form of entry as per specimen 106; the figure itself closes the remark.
5.5
